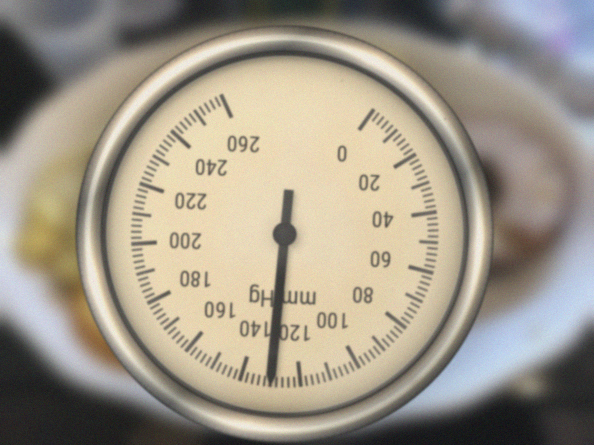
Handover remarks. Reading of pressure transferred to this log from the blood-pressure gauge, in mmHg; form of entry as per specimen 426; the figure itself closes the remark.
130
